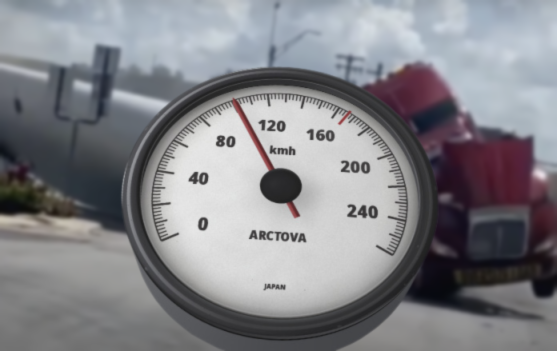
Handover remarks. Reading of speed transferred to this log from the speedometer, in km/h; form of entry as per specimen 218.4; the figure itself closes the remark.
100
